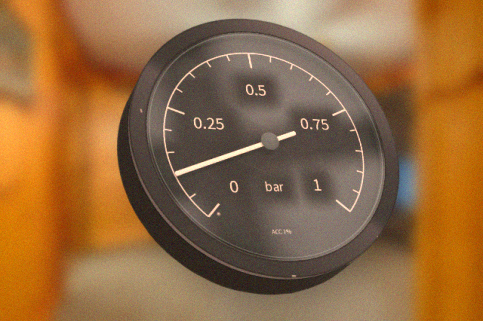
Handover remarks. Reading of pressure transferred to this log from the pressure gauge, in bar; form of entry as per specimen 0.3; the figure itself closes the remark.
0.1
